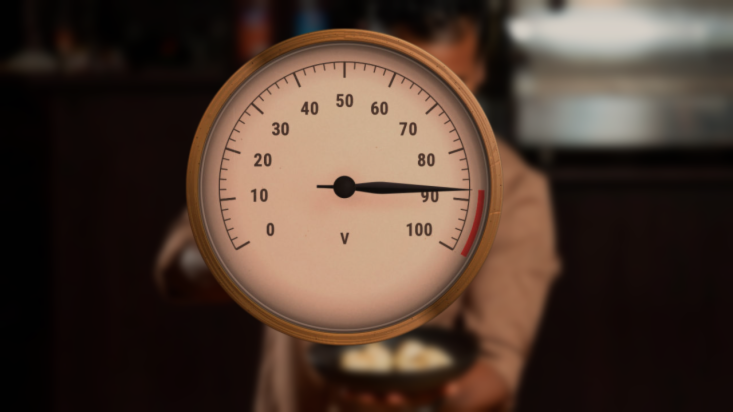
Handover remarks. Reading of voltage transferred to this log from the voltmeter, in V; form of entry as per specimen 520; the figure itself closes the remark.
88
